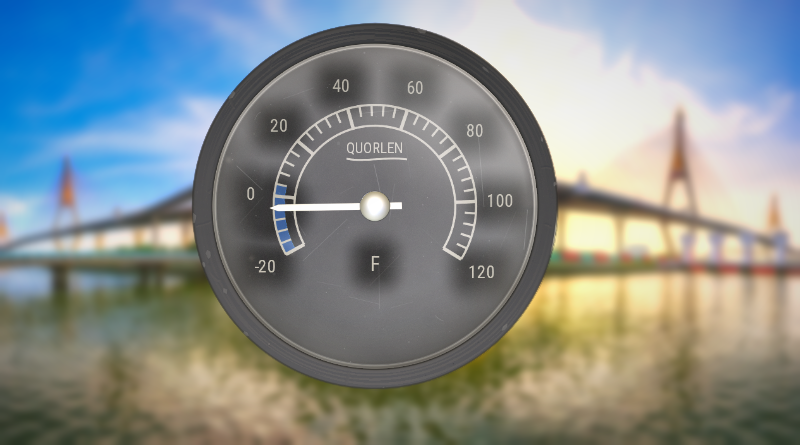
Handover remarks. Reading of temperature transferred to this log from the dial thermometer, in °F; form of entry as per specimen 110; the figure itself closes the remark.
-4
